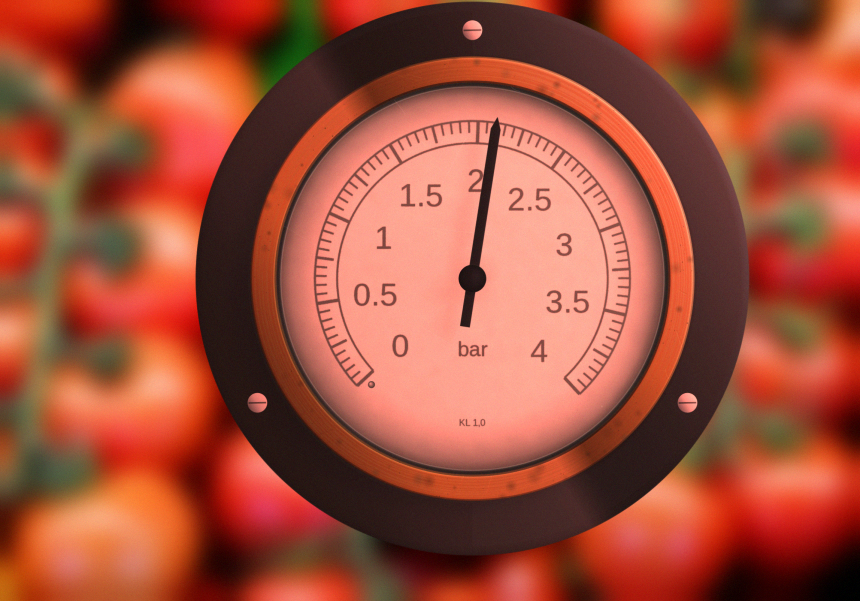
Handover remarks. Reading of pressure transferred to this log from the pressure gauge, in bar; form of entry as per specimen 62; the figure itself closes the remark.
2.1
